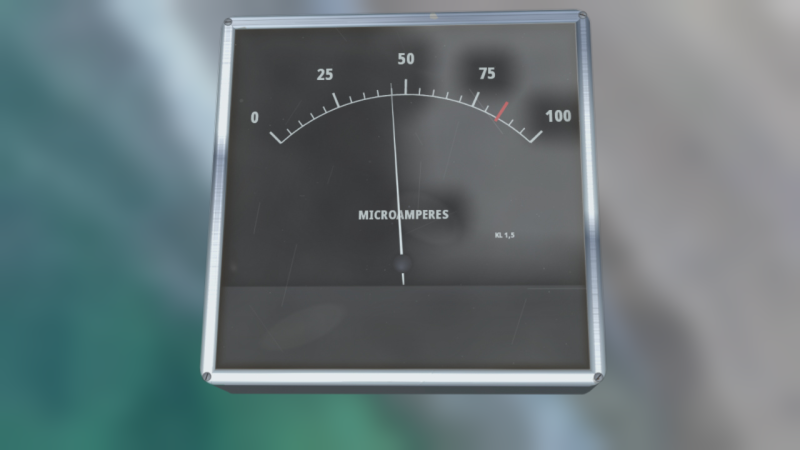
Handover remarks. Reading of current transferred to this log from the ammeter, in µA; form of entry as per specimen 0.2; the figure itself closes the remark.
45
